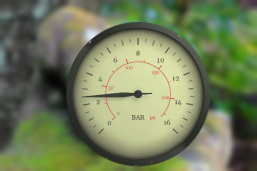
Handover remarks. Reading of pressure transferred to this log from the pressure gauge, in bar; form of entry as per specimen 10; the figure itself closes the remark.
2.5
